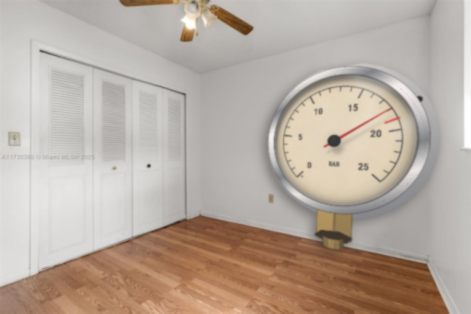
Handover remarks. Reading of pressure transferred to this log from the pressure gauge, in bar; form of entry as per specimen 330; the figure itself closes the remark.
18
